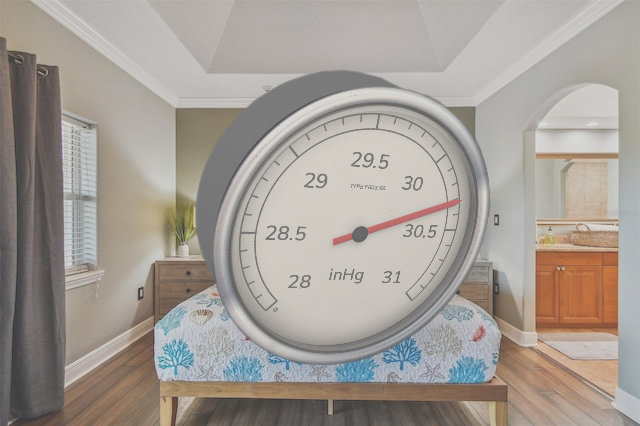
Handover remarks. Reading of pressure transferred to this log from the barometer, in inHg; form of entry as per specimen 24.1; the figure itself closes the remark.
30.3
